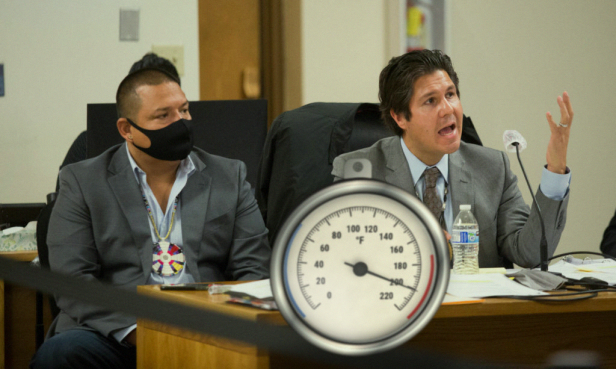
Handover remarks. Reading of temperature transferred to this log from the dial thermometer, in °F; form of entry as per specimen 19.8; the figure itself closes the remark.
200
